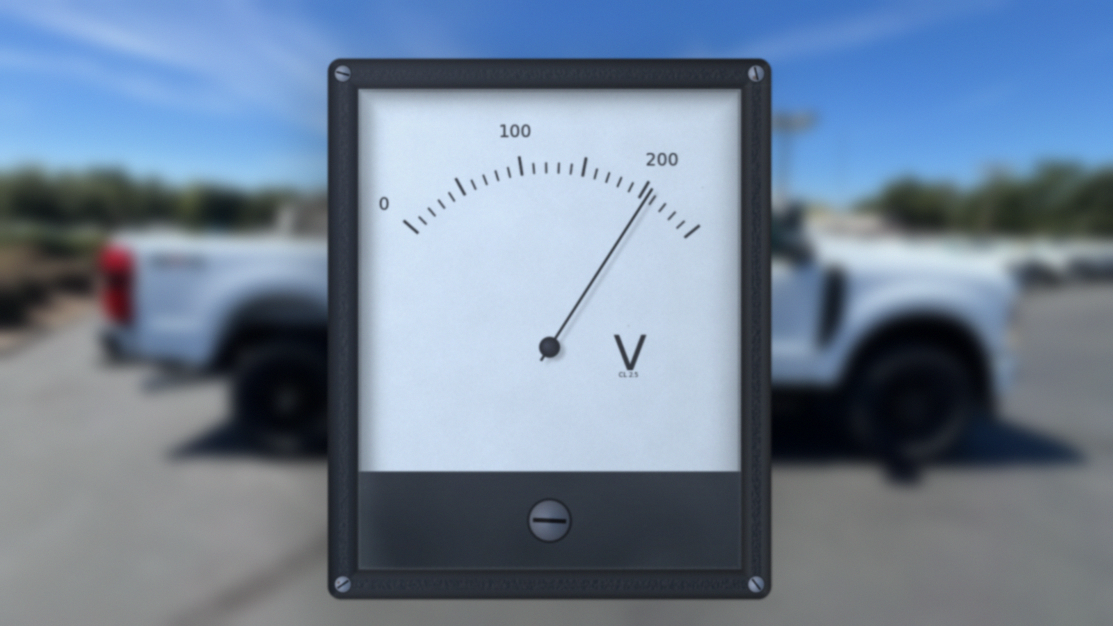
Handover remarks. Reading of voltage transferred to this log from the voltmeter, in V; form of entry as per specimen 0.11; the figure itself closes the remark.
205
